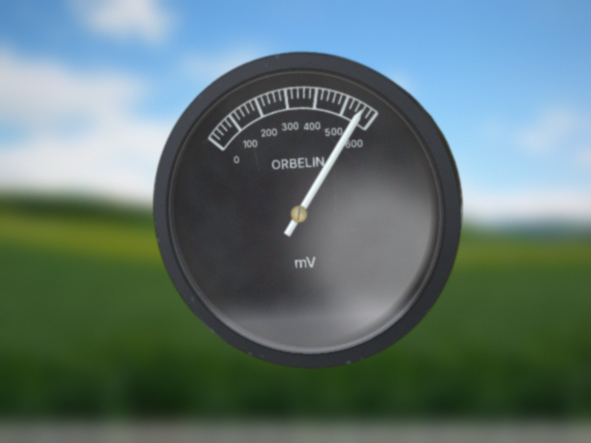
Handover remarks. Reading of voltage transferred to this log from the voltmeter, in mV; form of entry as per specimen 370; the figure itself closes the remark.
560
